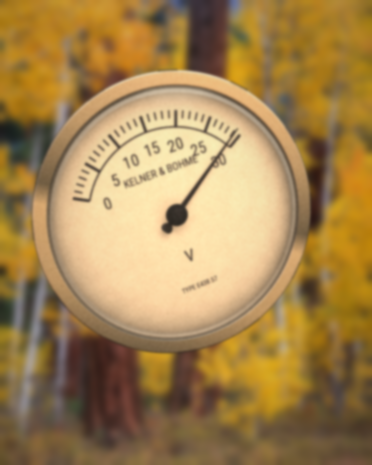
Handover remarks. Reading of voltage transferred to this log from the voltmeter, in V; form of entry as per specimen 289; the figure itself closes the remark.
29
